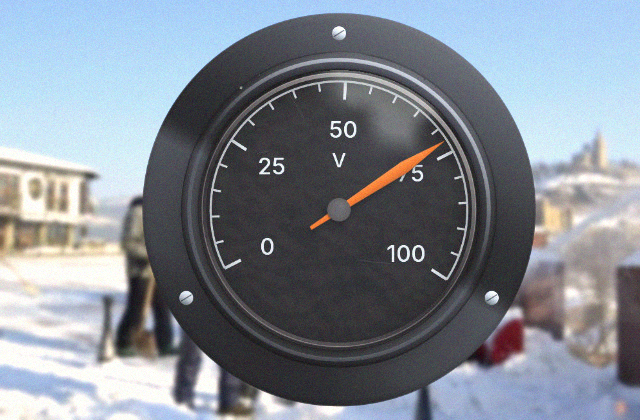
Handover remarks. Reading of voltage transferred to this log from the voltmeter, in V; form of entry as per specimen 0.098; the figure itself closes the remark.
72.5
